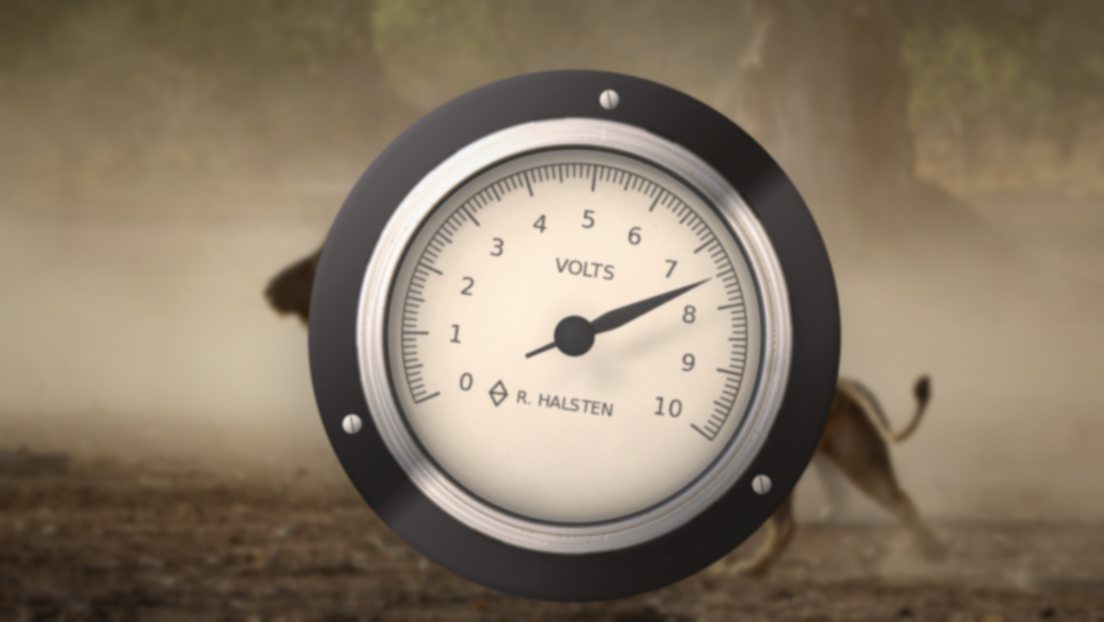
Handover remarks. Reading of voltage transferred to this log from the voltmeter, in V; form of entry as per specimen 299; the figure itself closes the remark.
7.5
